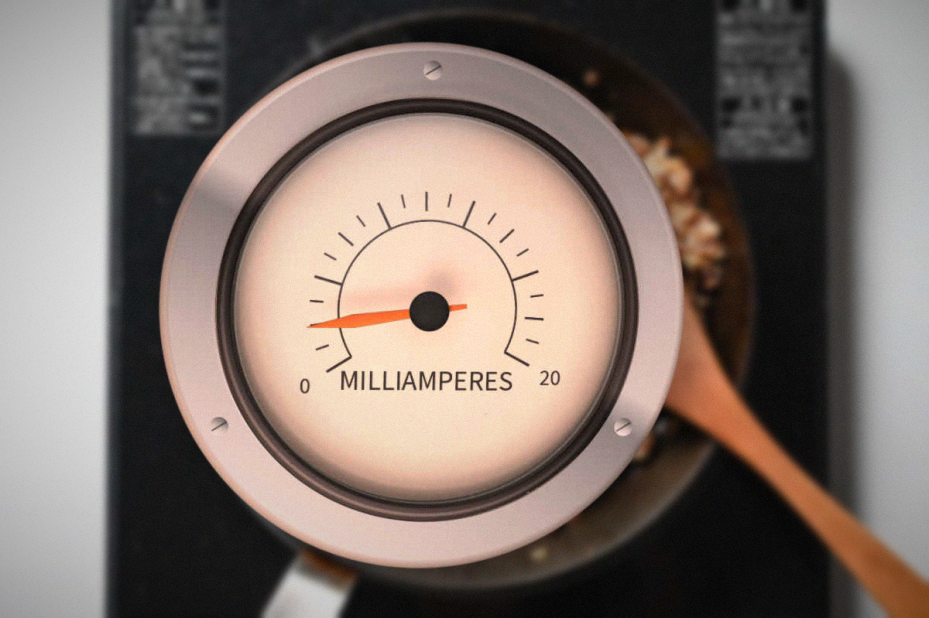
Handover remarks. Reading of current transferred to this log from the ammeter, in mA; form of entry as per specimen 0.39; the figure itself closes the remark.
2
